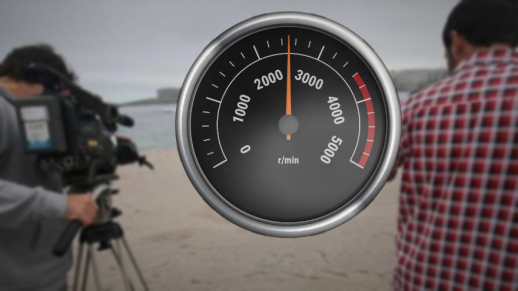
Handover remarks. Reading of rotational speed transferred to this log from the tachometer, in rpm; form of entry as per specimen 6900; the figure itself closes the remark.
2500
